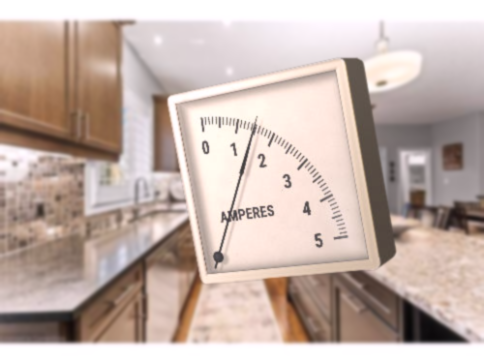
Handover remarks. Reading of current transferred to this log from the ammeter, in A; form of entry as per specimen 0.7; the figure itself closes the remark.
1.5
